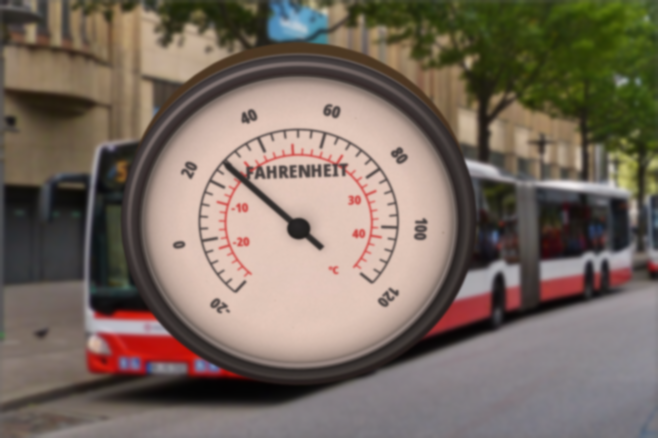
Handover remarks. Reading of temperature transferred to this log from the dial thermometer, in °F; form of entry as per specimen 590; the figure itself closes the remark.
28
